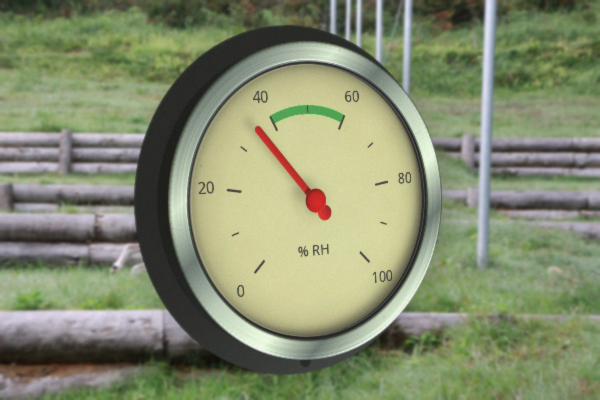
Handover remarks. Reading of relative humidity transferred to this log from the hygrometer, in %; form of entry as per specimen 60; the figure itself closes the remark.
35
